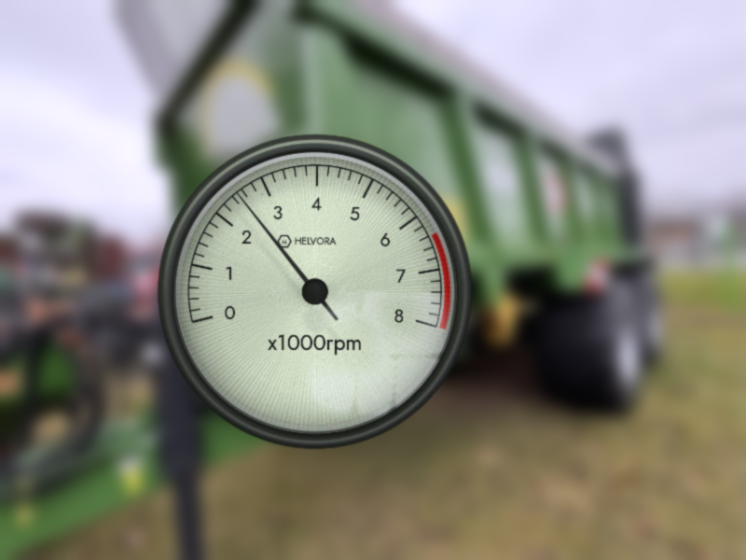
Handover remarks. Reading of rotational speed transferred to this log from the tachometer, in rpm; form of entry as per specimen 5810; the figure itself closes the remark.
2500
